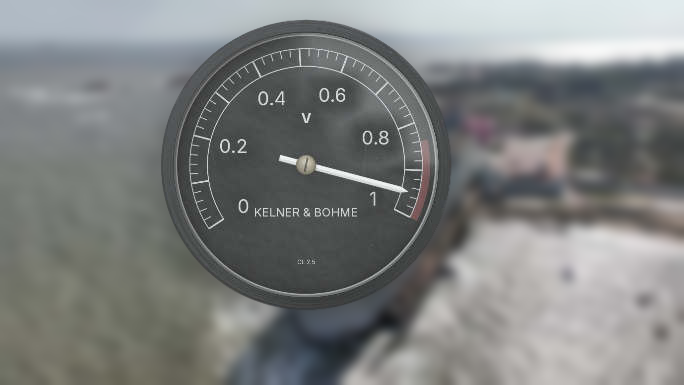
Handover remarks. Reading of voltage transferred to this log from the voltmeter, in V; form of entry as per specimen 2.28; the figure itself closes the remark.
0.95
